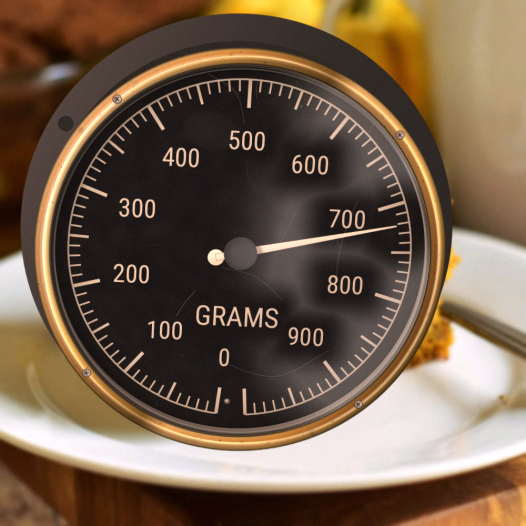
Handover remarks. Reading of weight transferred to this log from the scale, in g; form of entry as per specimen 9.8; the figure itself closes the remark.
720
